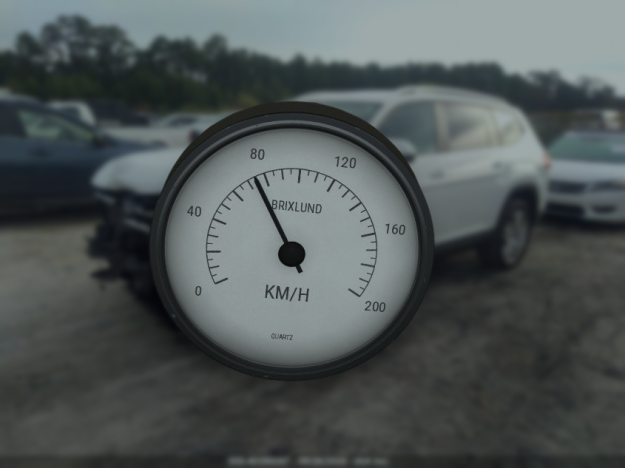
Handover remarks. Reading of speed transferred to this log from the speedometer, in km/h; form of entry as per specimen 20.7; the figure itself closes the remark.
75
